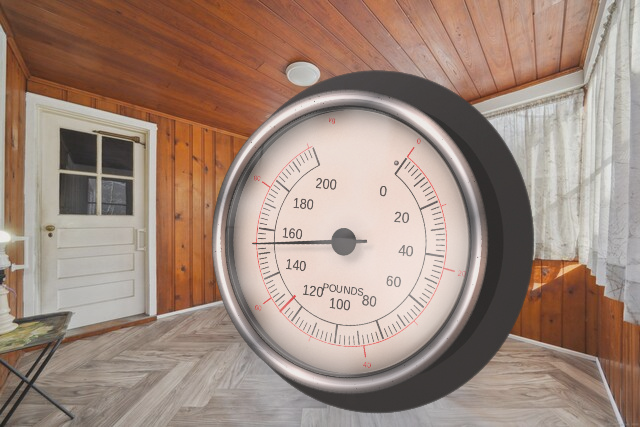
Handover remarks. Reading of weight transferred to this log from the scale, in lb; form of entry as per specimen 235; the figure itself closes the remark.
154
